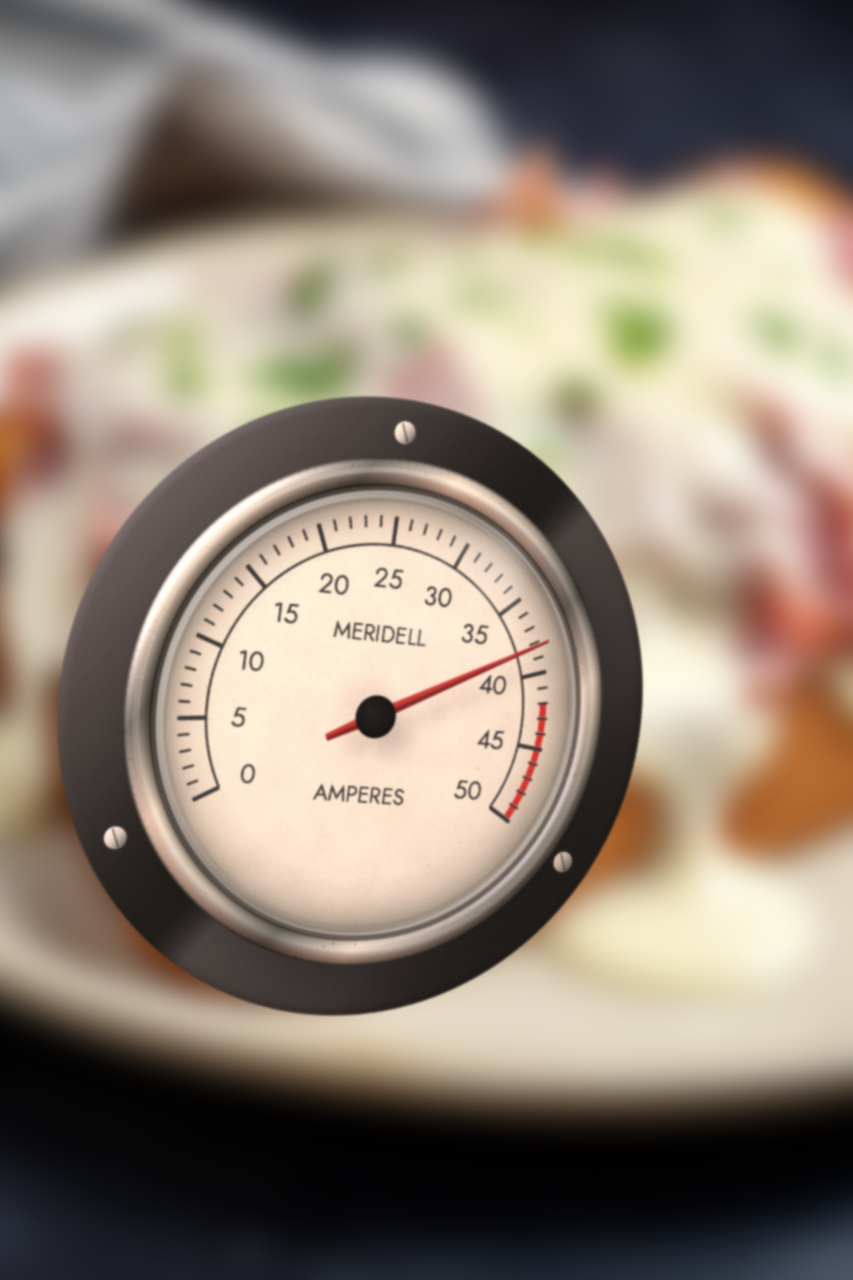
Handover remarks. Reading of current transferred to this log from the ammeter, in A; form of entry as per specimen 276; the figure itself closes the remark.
38
